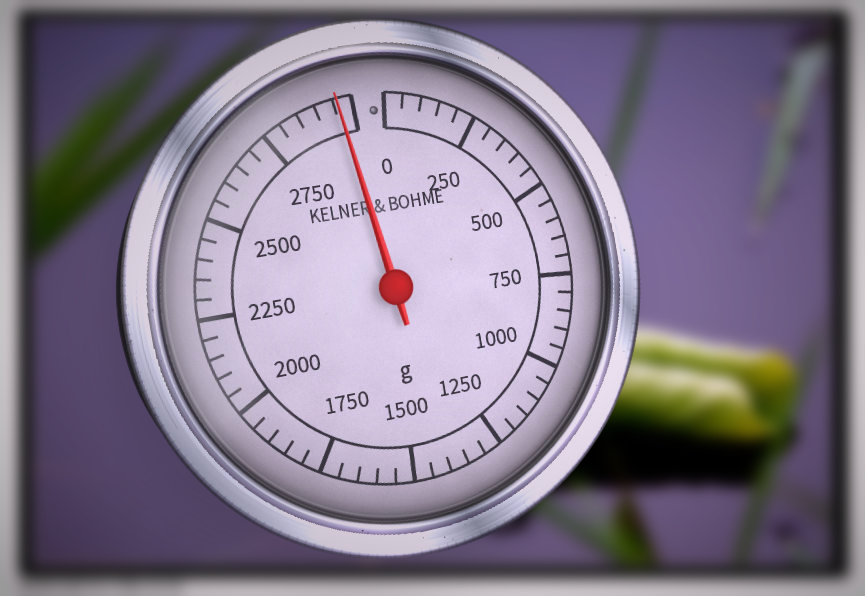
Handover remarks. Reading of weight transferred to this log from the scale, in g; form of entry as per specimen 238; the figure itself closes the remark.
2950
